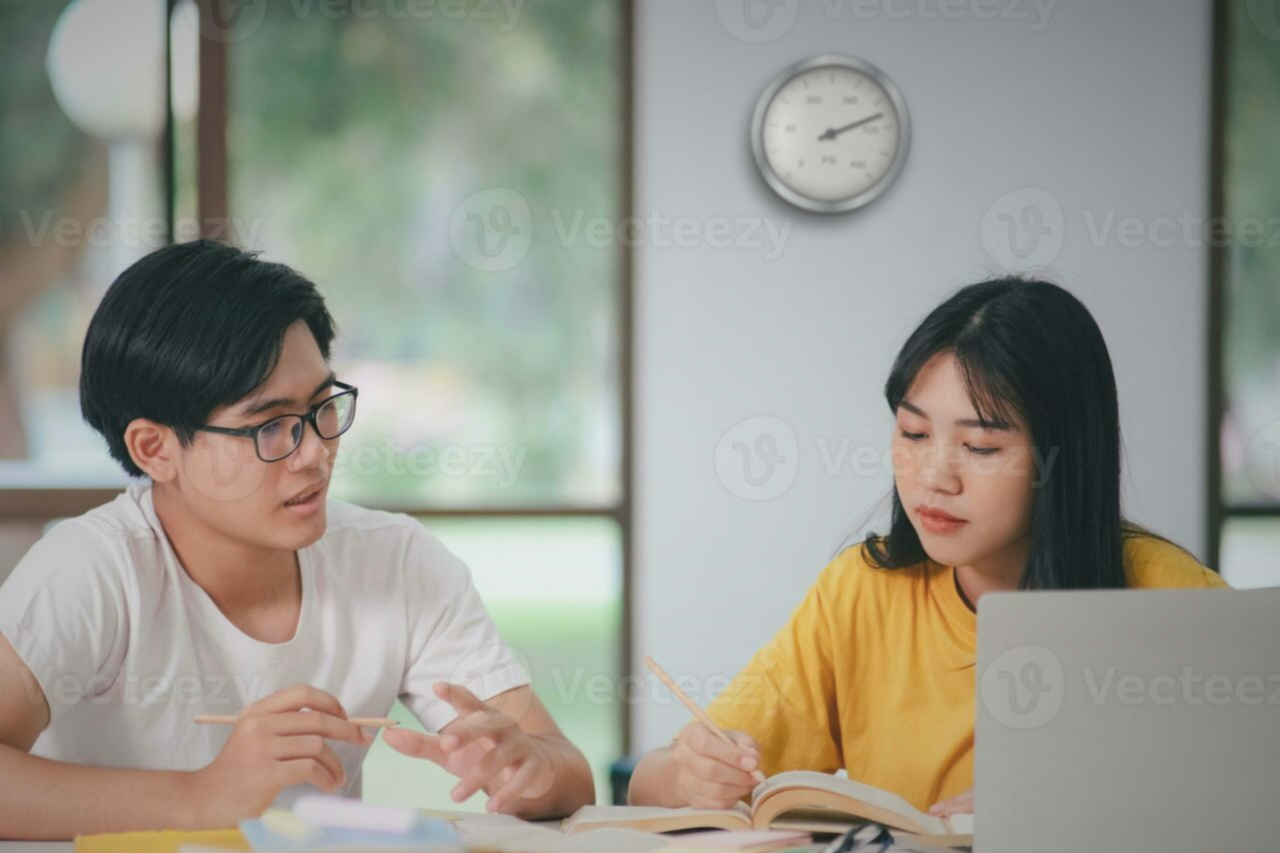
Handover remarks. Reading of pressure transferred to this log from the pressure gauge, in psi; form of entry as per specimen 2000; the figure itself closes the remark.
300
